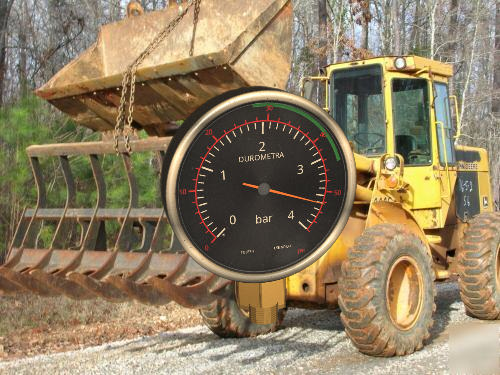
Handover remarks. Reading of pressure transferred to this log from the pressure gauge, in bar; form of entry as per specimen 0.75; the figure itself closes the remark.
3.6
